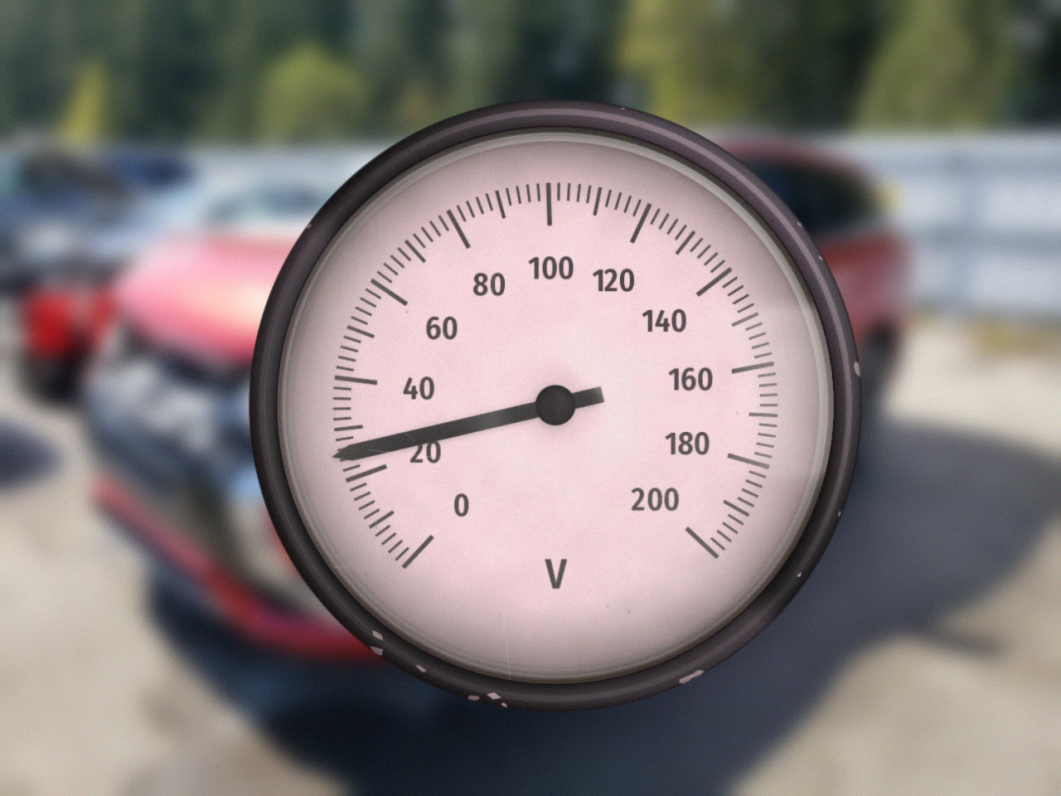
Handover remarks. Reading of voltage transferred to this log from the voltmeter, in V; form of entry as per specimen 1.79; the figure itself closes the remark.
25
